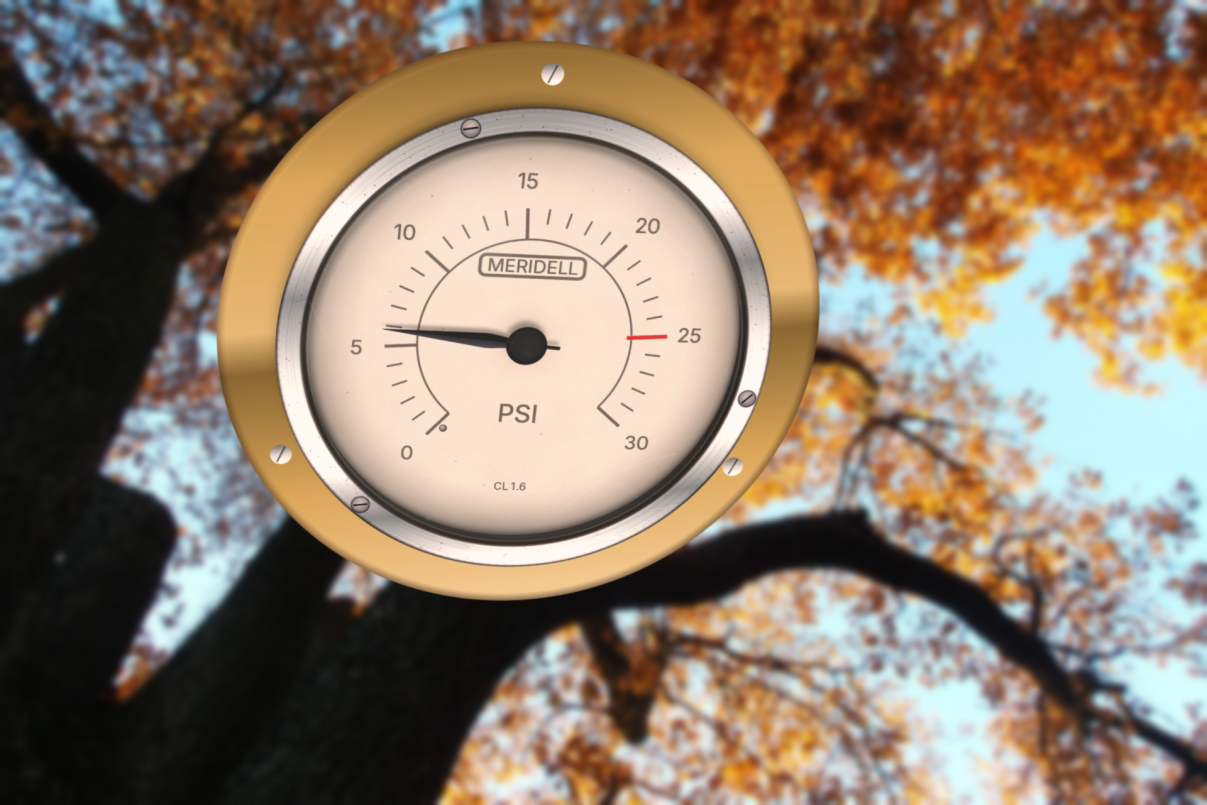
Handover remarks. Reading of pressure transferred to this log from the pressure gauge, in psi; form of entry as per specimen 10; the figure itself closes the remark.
6
